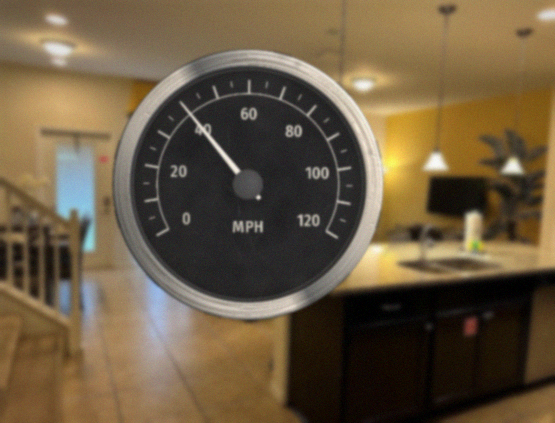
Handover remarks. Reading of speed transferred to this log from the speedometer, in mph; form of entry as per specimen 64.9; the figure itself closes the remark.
40
